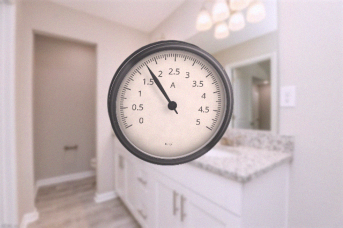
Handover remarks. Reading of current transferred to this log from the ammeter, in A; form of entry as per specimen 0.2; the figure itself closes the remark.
1.75
